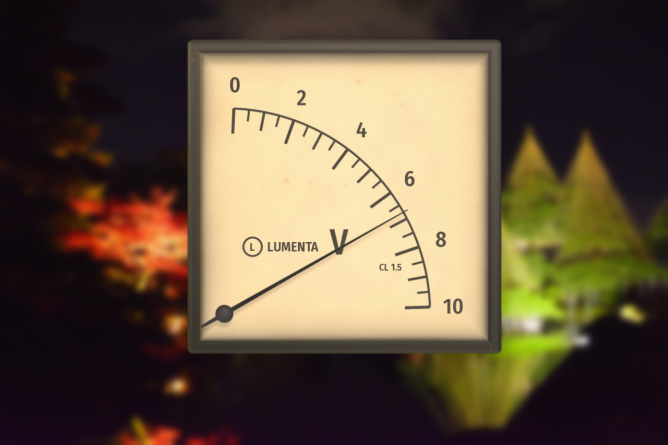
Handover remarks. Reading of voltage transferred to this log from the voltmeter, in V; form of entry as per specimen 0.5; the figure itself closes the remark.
6.75
